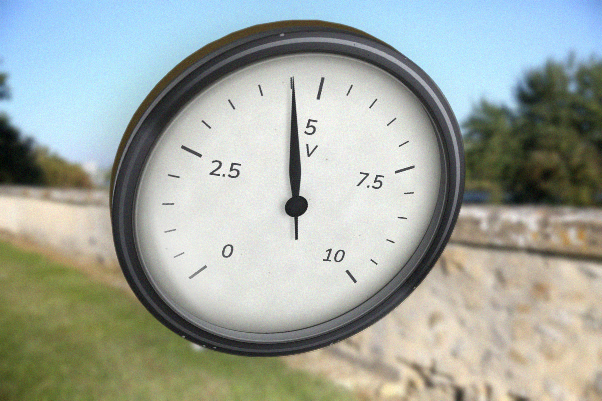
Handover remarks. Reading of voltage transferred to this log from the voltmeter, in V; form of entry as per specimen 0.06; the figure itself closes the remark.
4.5
